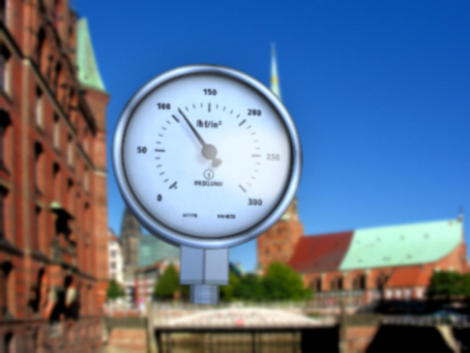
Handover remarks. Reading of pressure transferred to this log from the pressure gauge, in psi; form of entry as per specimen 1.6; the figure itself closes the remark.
110
